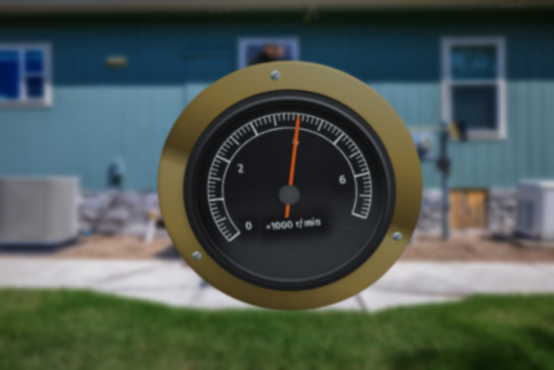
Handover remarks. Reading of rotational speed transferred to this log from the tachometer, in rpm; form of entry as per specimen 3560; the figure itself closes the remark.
4000
